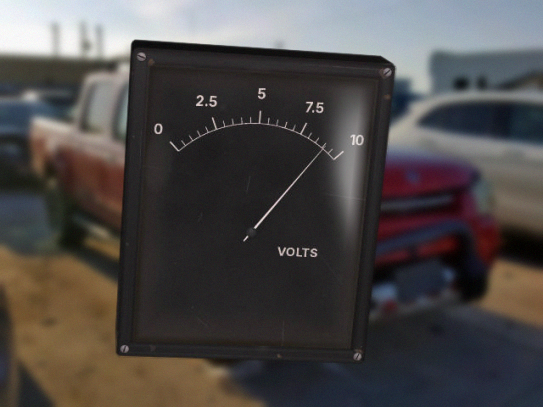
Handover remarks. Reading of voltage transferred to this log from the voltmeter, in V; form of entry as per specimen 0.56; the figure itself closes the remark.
9
